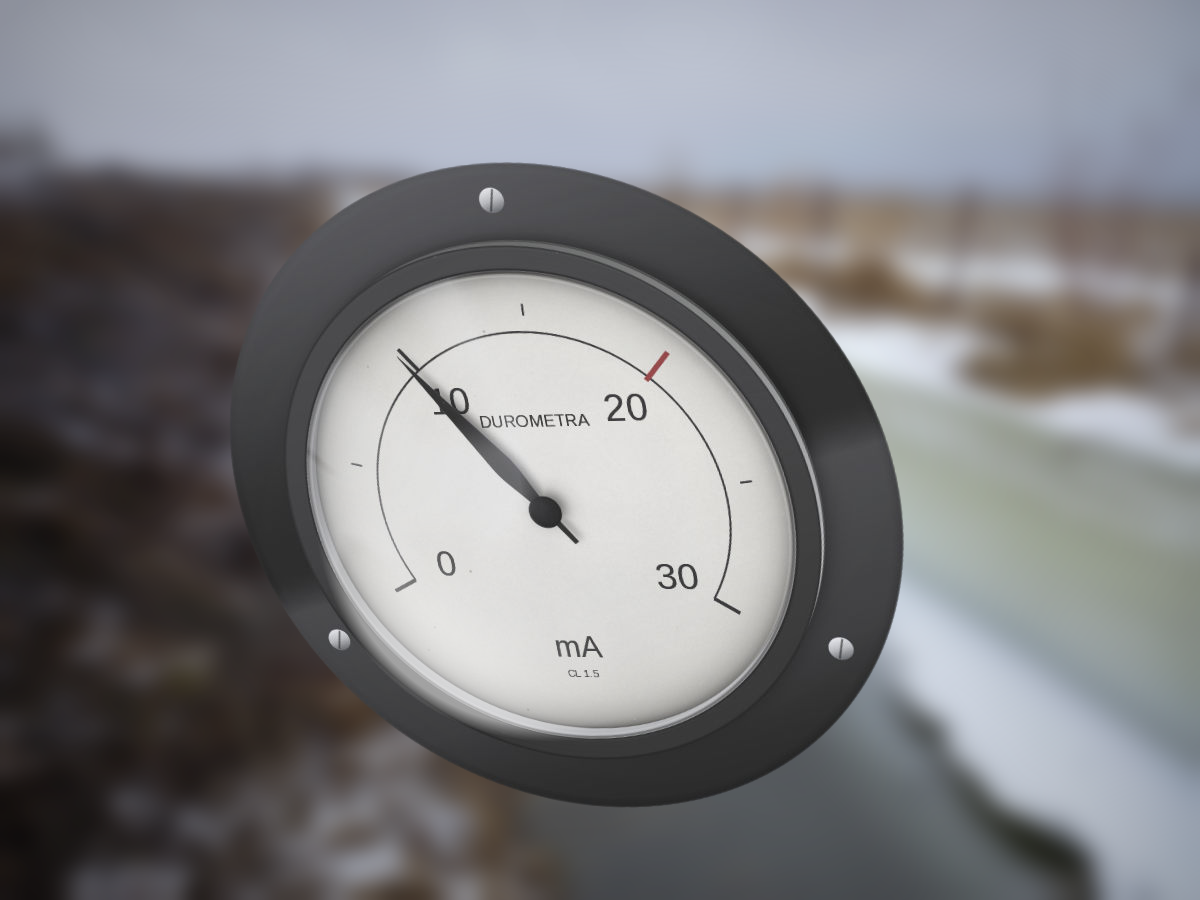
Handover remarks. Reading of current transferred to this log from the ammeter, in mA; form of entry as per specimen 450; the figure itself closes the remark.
10
